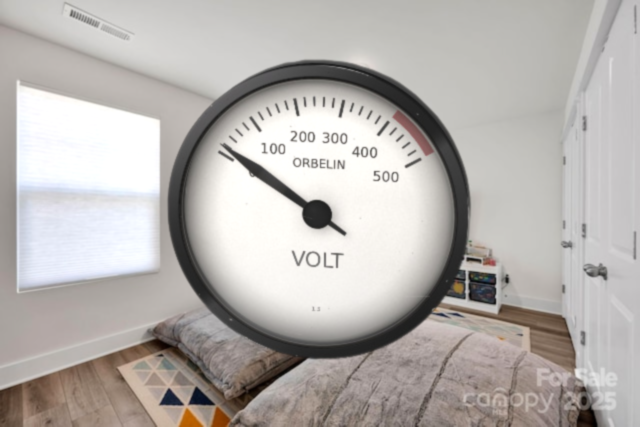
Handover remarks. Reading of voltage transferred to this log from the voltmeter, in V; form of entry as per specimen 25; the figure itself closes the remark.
20
